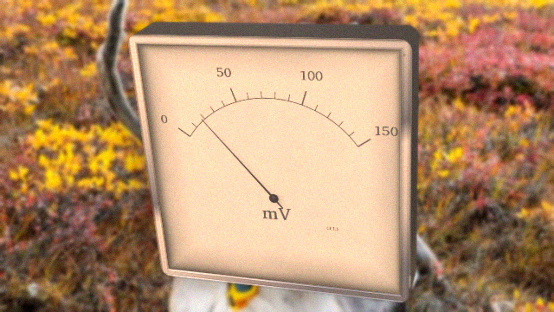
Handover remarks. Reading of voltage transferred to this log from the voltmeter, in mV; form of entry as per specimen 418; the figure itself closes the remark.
20
